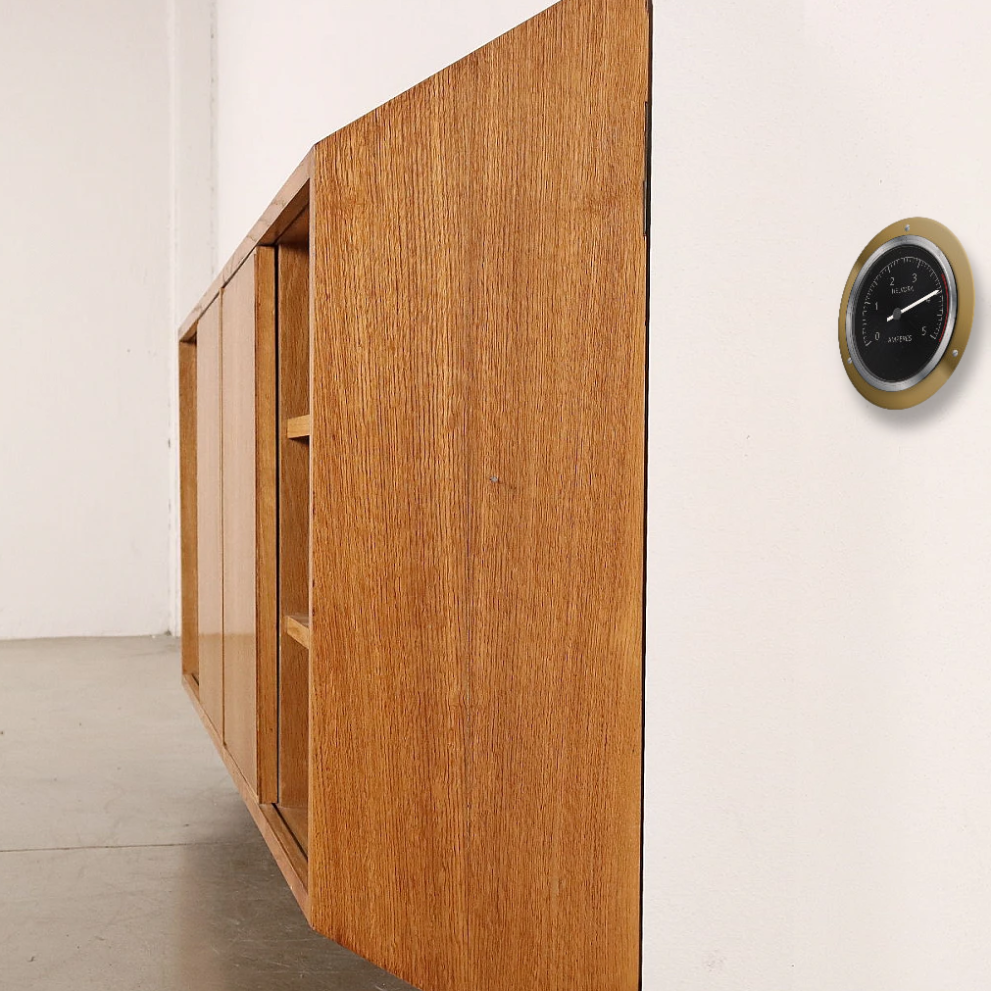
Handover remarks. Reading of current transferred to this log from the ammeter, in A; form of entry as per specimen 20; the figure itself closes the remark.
4
